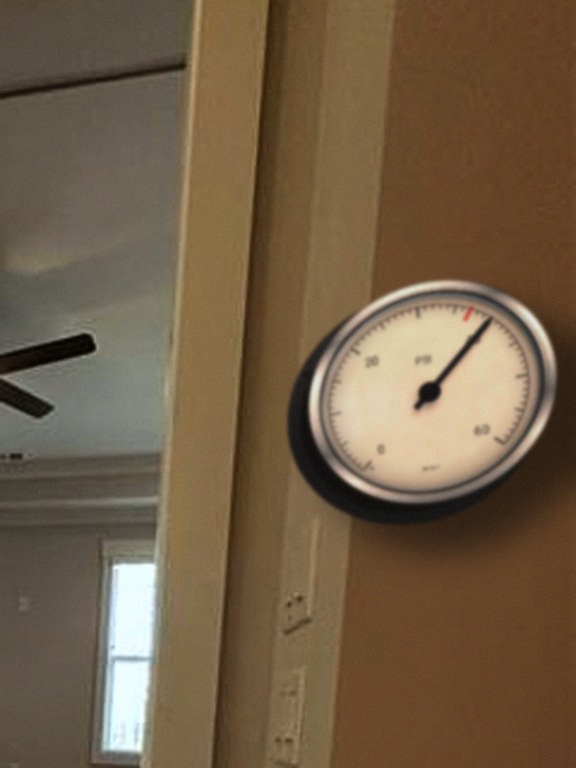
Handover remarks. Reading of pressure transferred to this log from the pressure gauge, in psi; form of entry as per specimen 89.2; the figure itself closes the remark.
40
